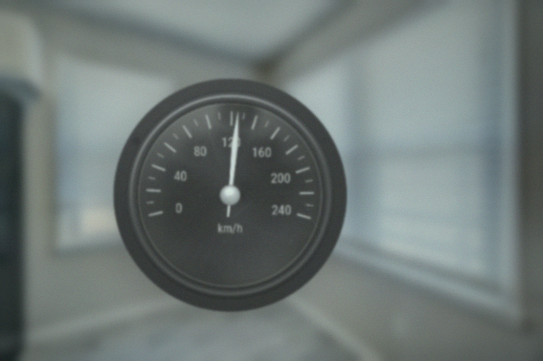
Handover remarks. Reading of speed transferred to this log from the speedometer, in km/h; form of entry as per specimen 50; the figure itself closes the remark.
125
